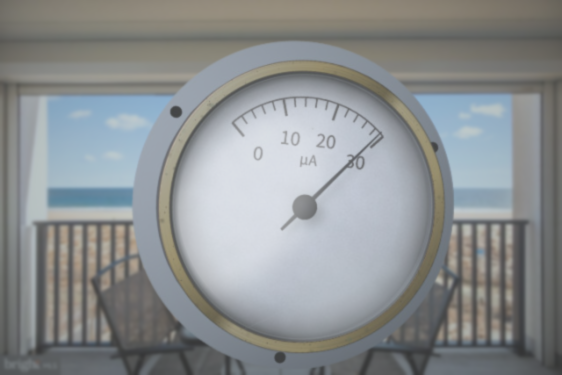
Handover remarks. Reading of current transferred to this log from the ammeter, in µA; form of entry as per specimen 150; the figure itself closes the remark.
29
